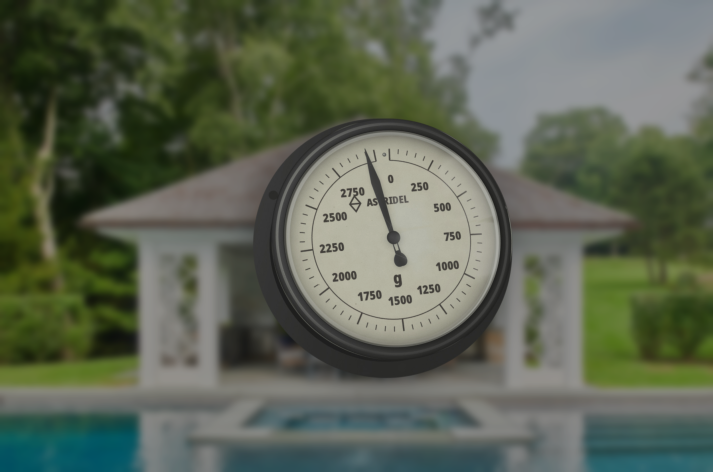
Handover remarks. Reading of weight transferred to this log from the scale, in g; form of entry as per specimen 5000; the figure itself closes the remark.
2950
